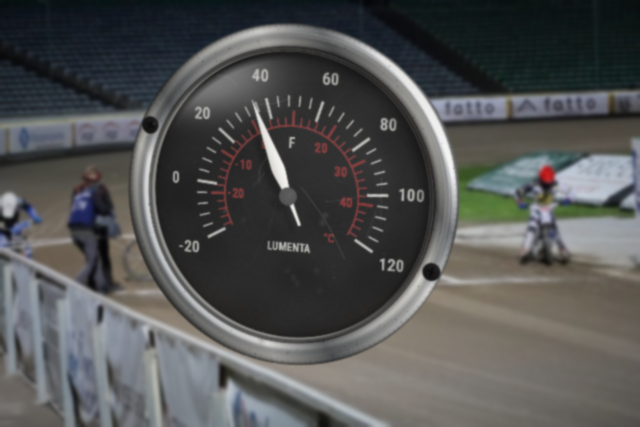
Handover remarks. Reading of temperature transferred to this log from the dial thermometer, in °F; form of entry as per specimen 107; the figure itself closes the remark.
36
